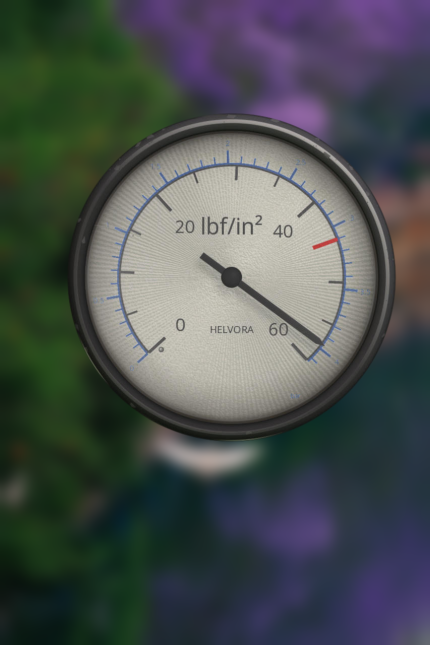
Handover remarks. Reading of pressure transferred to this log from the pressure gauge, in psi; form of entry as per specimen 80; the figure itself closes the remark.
57.5
